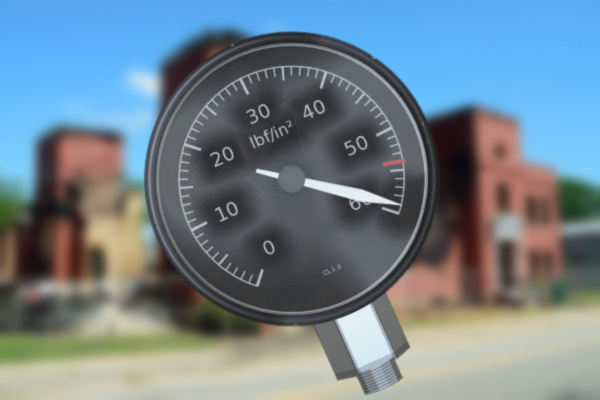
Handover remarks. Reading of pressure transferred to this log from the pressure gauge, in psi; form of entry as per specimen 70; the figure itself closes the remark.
59
